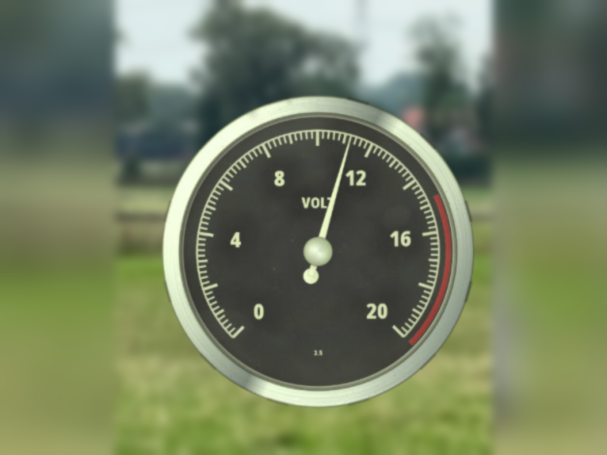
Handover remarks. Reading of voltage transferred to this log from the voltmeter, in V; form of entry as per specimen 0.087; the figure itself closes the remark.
11.2
